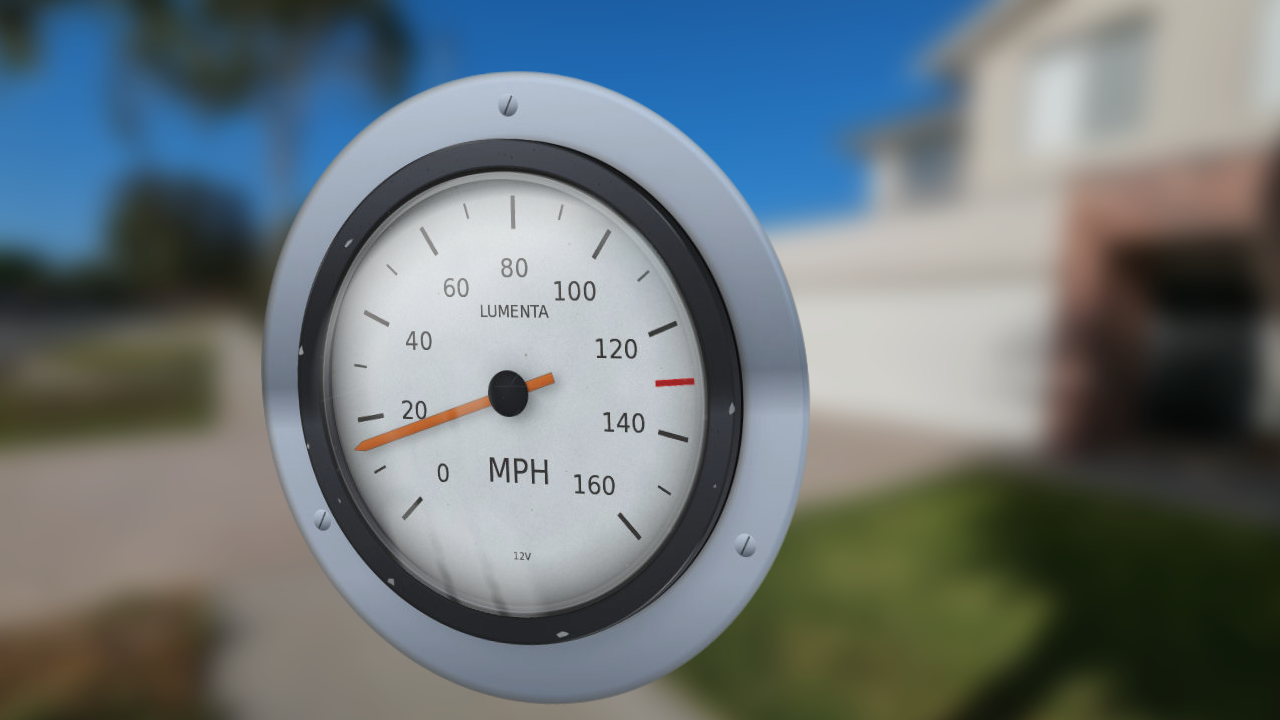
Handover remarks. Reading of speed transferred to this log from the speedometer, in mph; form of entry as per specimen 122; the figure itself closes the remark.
15
